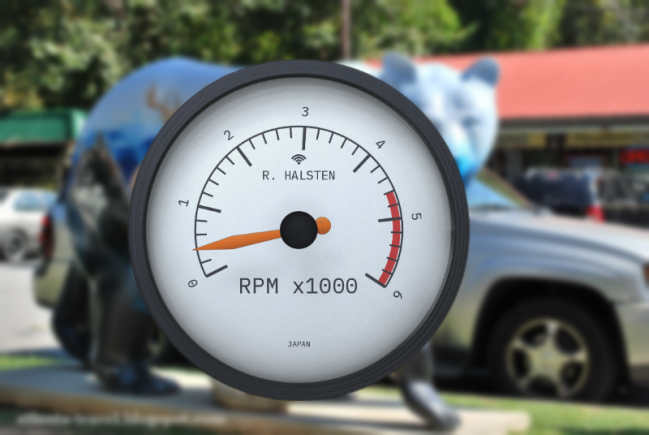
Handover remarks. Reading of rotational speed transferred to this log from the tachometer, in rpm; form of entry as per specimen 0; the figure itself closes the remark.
400
